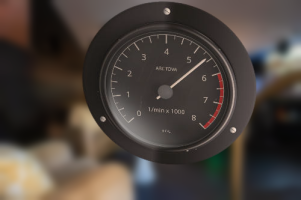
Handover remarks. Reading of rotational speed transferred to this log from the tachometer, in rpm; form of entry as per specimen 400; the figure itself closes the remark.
5375
